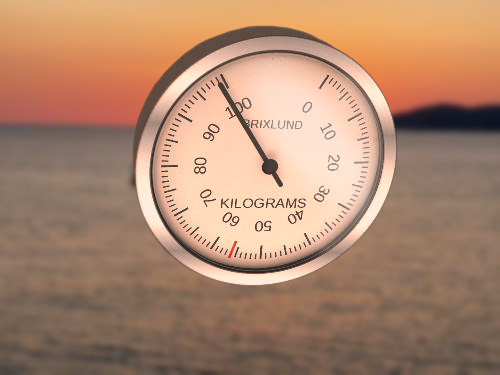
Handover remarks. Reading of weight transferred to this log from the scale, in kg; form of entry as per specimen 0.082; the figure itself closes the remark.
99
